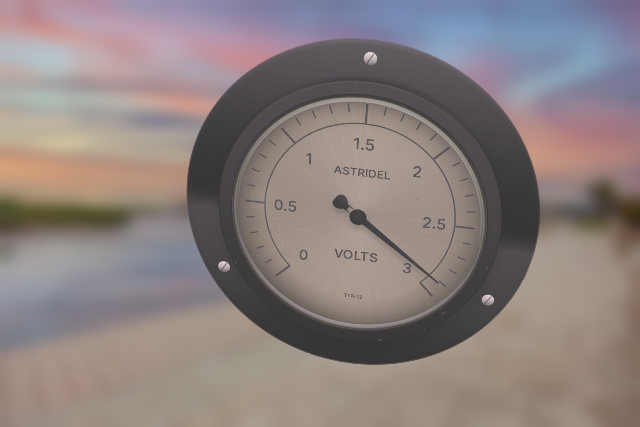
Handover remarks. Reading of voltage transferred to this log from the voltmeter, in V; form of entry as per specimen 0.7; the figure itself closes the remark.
2.9
